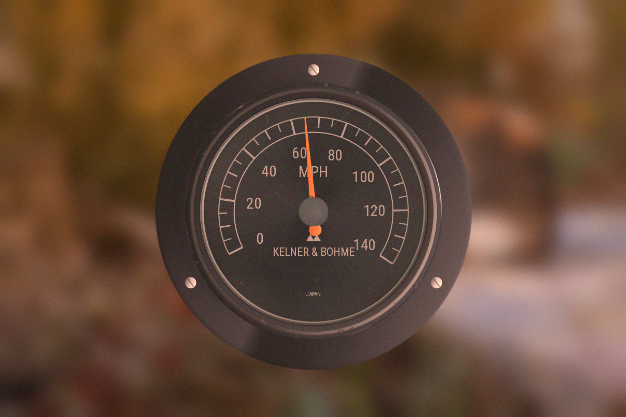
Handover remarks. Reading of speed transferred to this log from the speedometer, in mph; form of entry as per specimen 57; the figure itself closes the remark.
65
